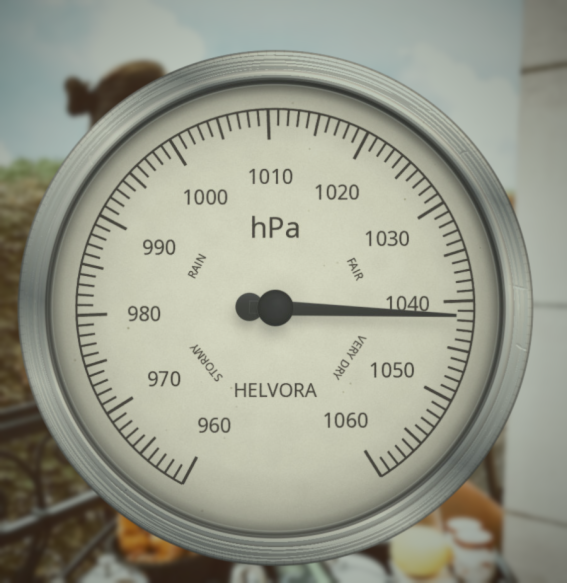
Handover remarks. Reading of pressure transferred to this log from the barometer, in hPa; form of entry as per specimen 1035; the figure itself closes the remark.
1041.5
